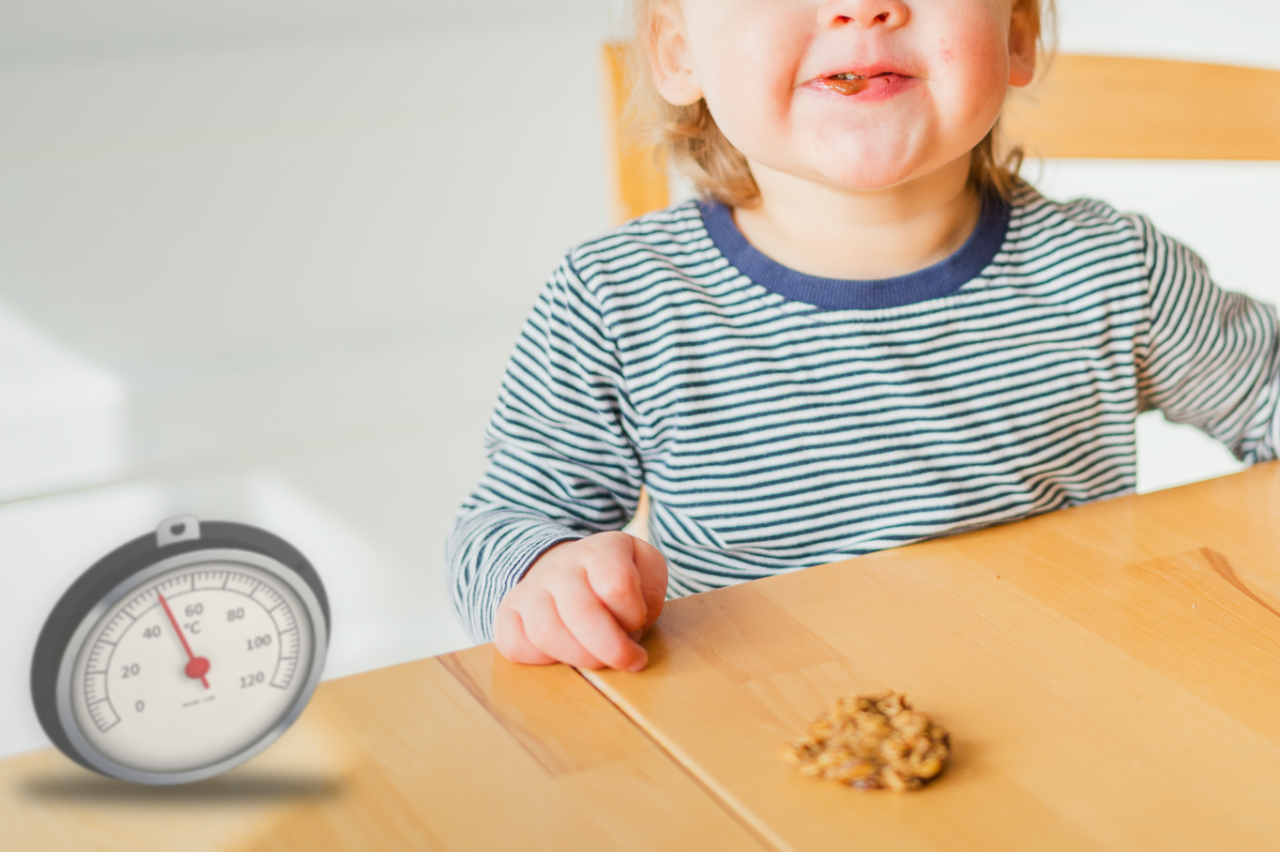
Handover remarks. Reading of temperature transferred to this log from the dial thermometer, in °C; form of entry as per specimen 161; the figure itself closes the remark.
50
